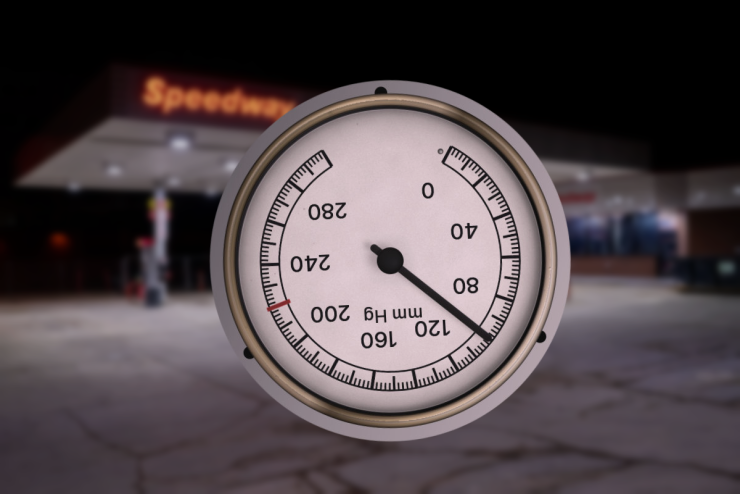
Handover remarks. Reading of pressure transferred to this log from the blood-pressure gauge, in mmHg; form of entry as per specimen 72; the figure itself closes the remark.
100
